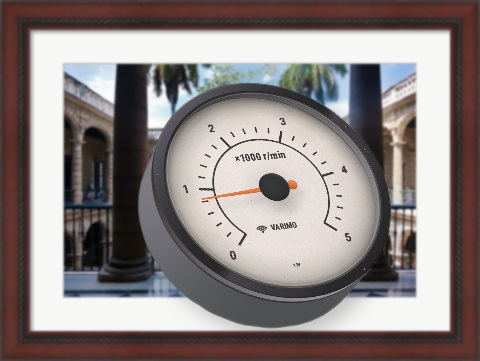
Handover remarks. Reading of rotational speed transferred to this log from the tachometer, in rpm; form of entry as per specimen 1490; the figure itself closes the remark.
800
